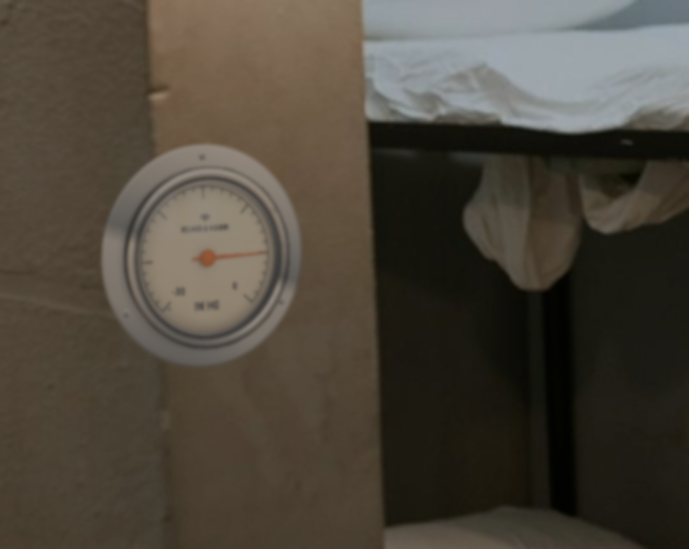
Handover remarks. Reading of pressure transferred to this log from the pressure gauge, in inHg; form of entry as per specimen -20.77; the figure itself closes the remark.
-5
